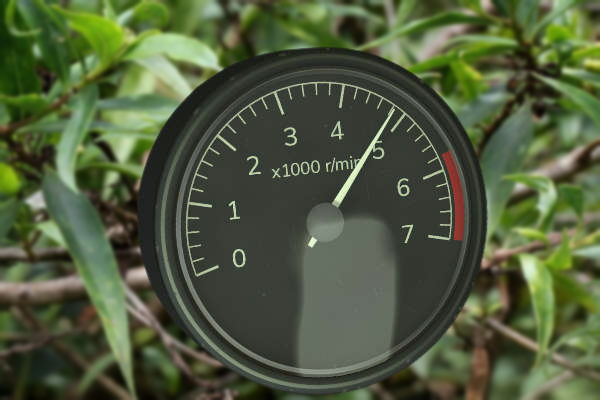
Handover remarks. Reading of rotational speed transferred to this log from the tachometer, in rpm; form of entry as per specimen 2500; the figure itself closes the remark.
4800
